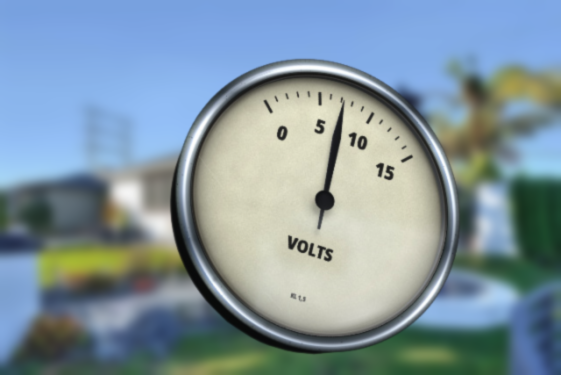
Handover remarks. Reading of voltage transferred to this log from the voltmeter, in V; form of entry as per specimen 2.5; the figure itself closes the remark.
7
